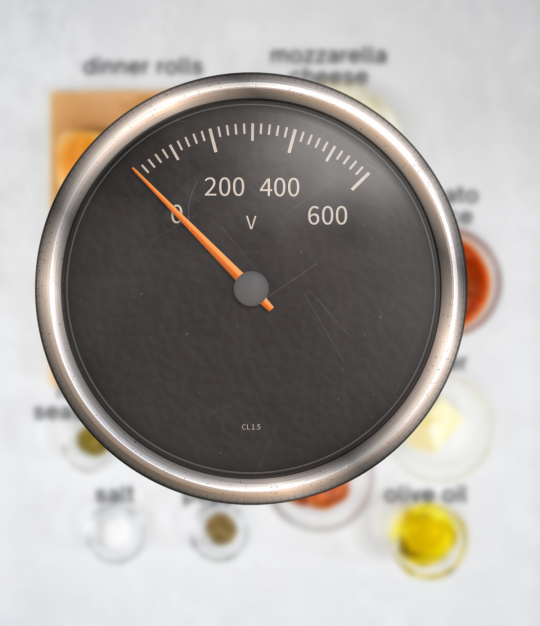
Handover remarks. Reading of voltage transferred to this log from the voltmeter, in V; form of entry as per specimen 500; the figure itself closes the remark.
0
